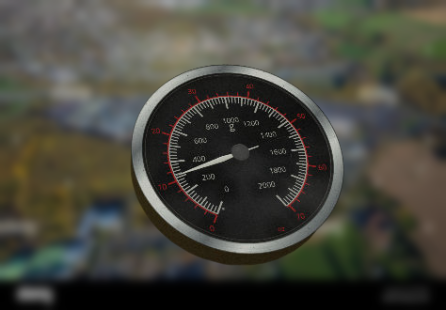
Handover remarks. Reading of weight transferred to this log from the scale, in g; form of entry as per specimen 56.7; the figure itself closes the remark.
300
